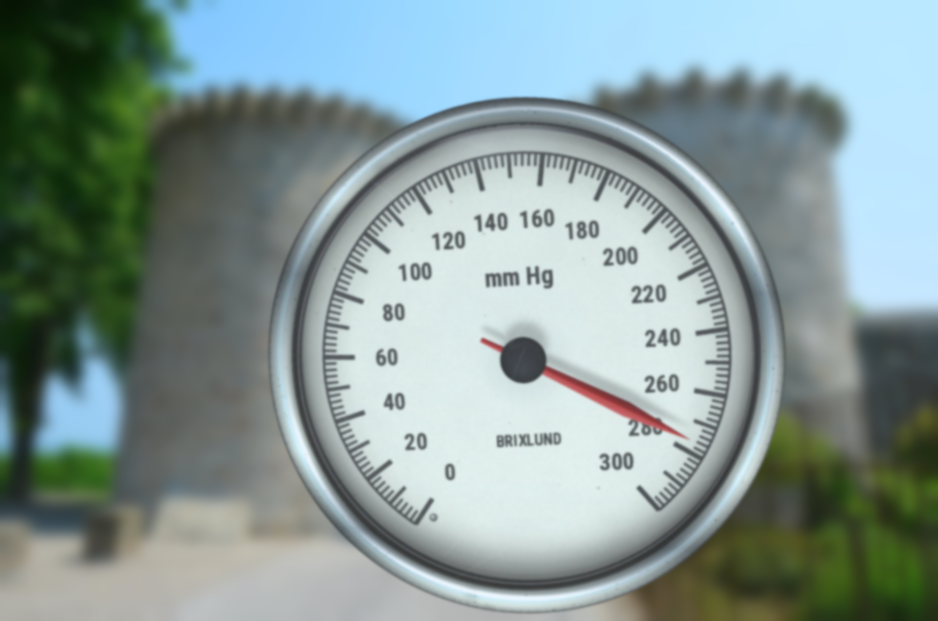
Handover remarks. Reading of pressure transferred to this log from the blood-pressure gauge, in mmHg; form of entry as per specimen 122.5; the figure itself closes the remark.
276
